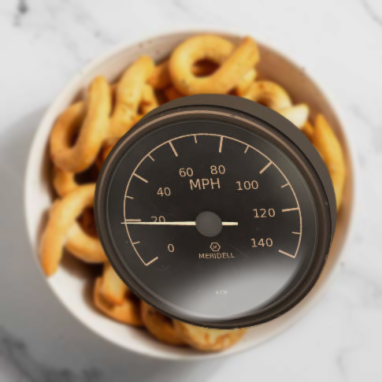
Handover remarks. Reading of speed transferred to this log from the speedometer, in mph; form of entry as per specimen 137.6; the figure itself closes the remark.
20
